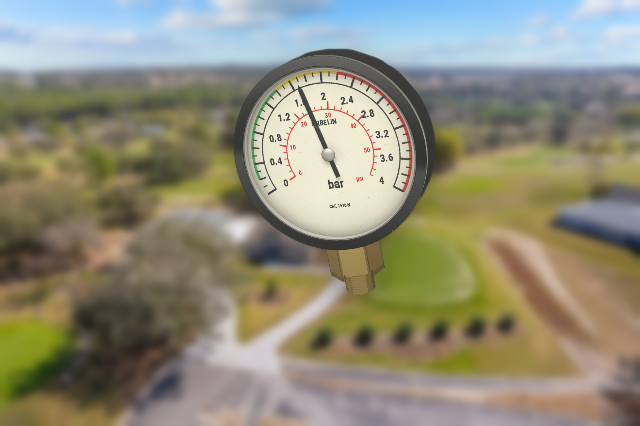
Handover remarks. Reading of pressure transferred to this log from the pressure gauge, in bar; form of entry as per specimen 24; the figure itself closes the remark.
1.7
